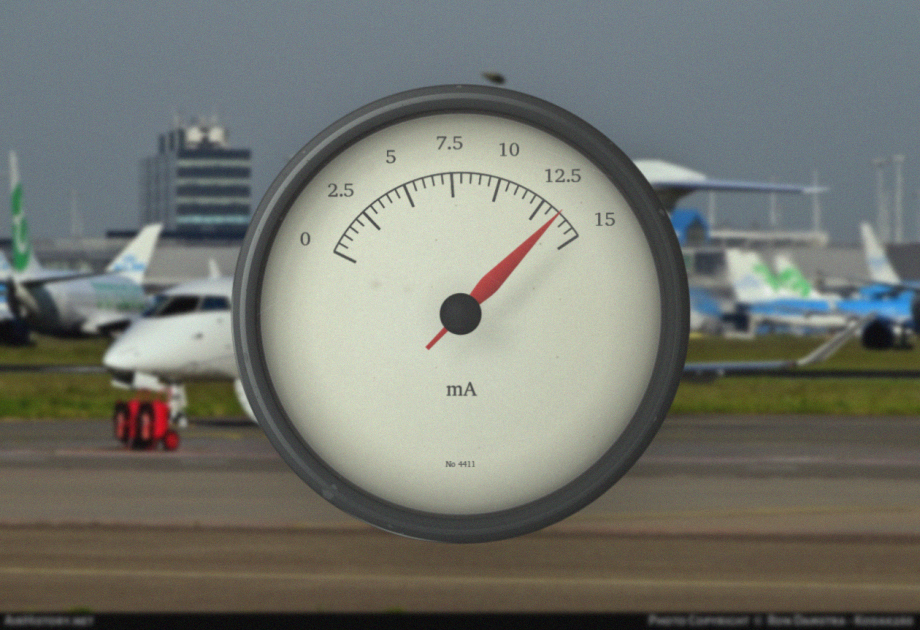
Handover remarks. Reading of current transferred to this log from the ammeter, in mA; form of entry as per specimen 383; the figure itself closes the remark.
13.5
